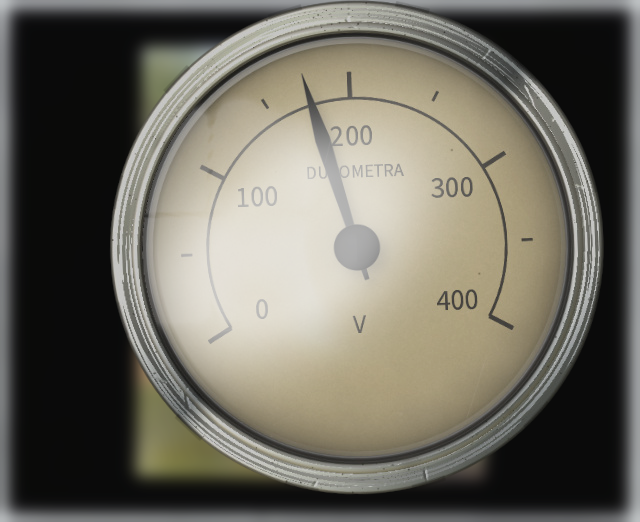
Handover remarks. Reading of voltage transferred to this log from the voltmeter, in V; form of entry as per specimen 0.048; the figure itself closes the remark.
175
